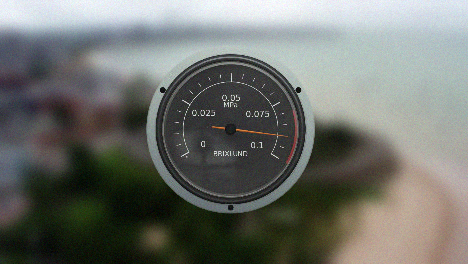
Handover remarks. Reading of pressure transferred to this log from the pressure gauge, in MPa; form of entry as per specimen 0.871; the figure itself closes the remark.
0.09
